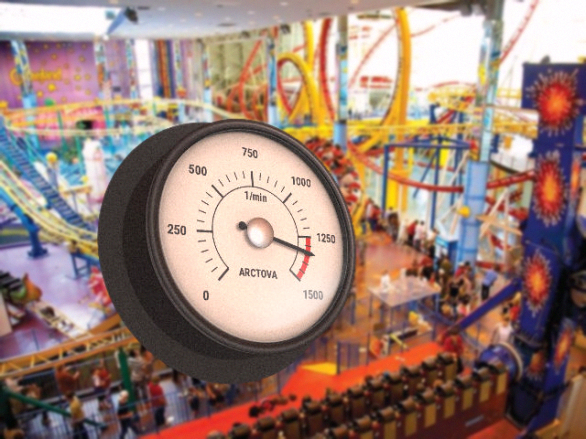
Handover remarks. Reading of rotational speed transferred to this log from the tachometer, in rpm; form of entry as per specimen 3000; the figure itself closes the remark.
1350
